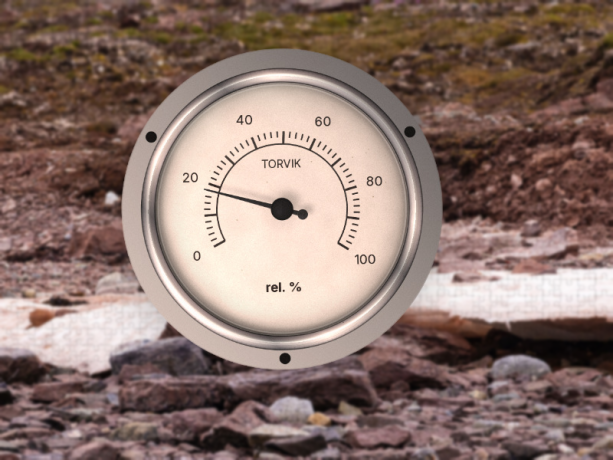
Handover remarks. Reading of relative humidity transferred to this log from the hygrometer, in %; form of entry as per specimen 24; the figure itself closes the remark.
18
